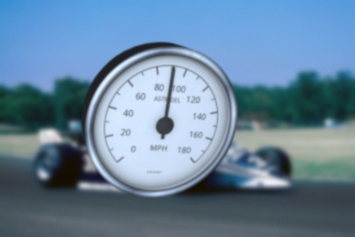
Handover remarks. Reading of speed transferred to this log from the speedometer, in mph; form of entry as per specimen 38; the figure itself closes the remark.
90
